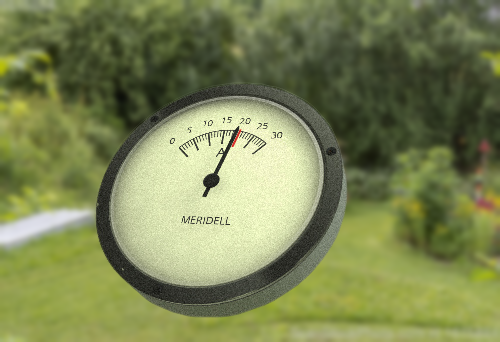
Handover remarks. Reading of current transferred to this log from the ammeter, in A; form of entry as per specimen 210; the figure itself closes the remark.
20
